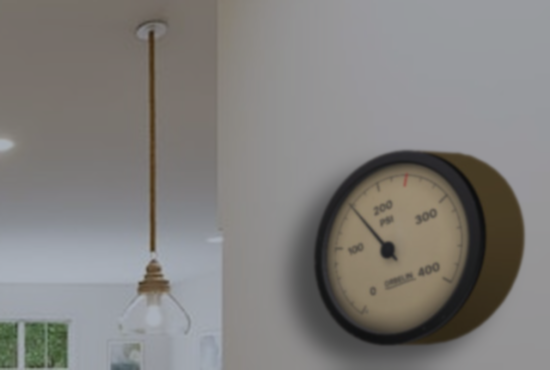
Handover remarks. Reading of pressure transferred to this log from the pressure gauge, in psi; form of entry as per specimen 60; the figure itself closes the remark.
160
